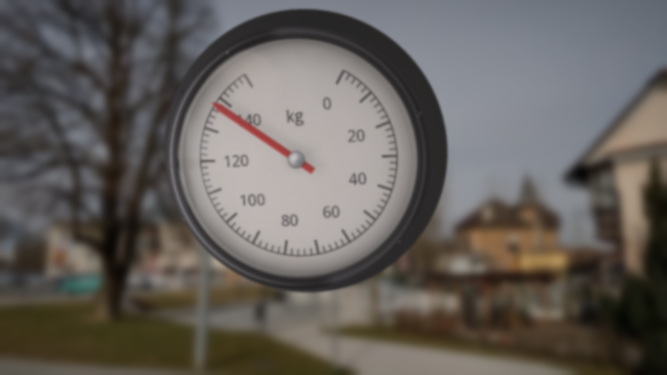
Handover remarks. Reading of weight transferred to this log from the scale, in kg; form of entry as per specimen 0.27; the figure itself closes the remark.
138
